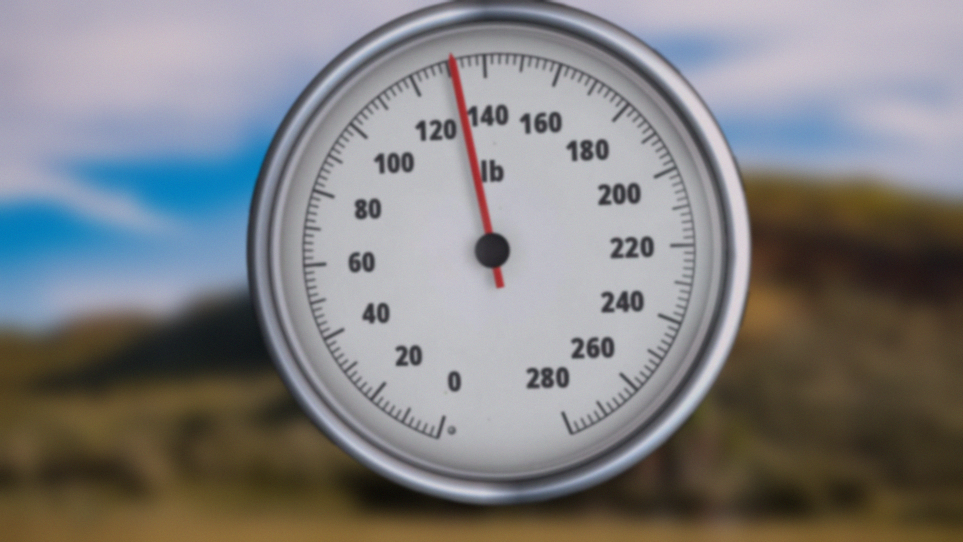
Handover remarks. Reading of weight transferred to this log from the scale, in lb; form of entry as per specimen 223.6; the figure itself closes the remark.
132
